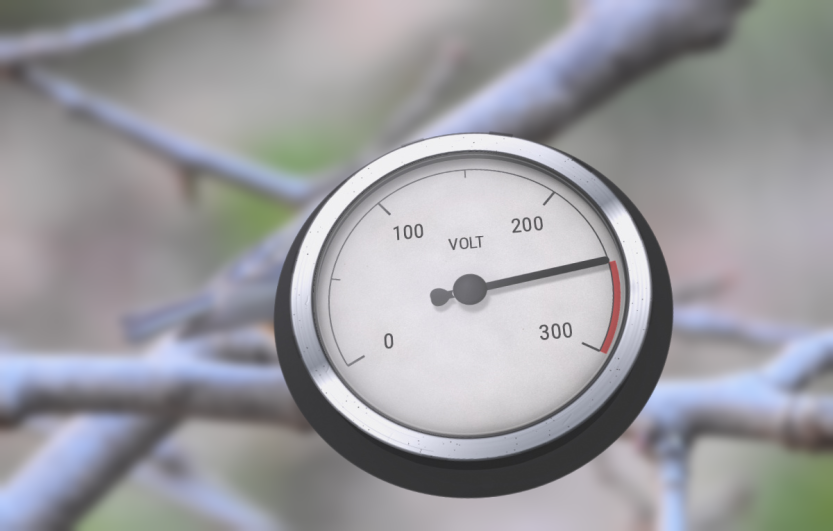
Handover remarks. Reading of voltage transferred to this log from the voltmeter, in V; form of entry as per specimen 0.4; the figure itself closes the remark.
250
